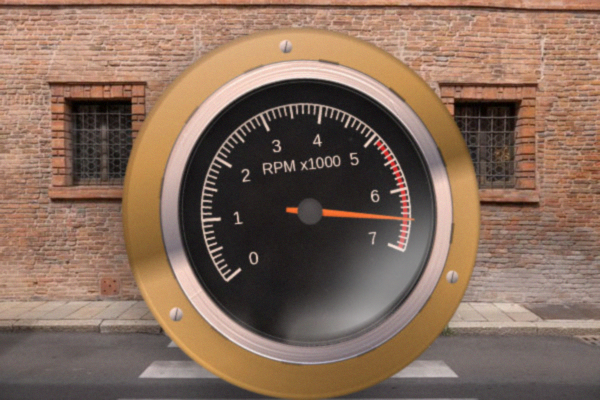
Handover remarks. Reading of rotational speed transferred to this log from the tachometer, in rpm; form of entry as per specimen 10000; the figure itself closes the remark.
6500
